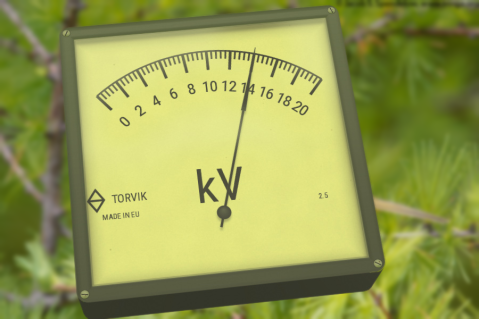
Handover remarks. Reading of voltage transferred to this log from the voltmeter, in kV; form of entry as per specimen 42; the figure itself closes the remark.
14
